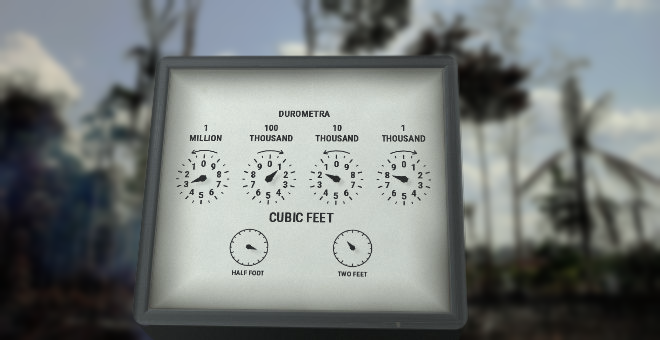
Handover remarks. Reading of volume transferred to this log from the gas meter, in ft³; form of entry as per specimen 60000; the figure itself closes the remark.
311800
